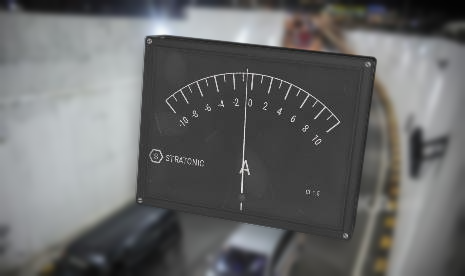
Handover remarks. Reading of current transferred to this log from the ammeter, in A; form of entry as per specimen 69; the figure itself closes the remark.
-0.5
